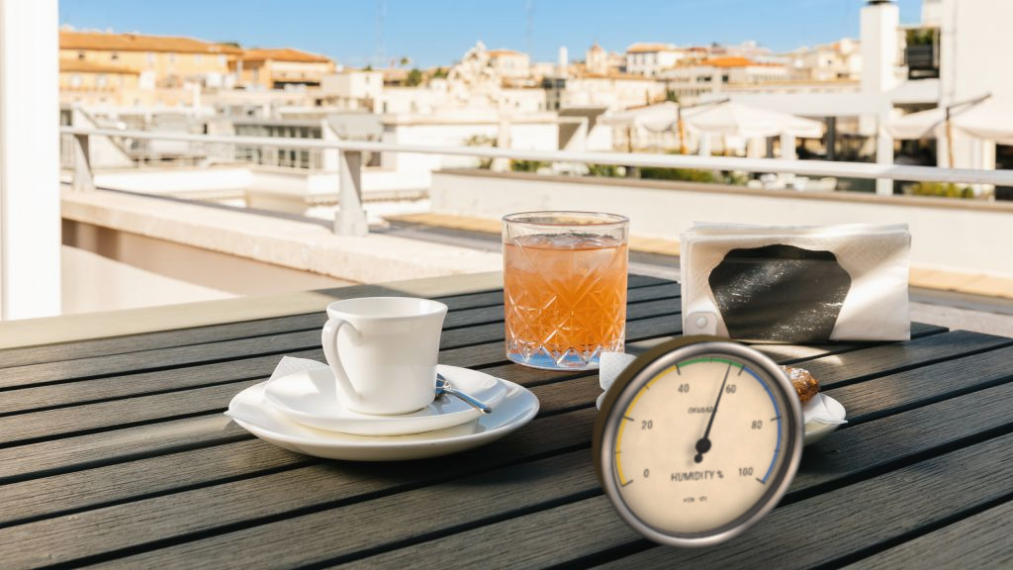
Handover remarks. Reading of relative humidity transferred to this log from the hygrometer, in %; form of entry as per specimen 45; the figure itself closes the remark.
55
